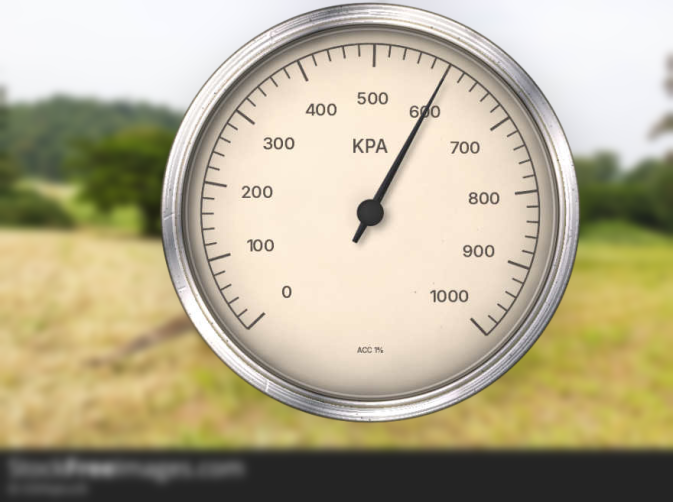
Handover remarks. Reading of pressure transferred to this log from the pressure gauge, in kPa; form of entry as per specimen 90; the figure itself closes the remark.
600
